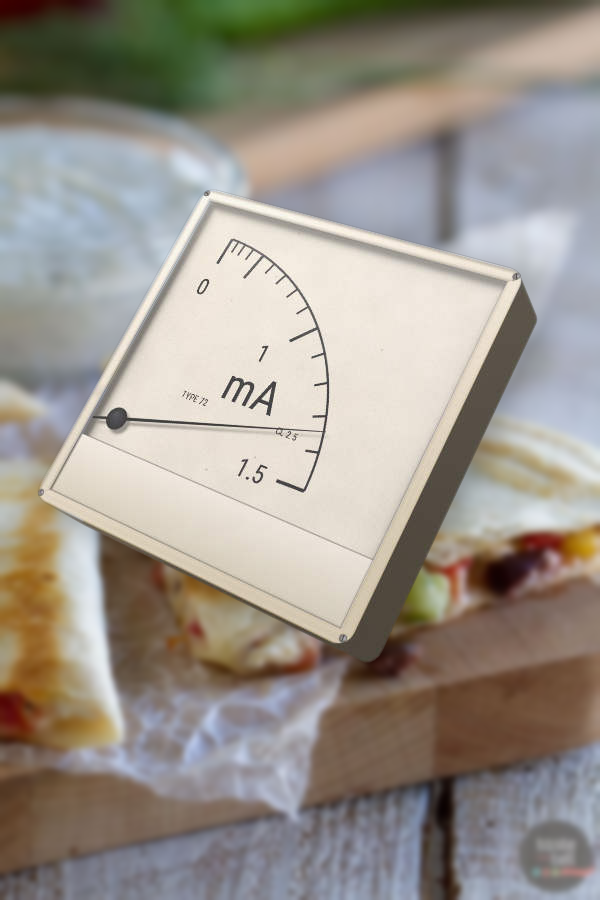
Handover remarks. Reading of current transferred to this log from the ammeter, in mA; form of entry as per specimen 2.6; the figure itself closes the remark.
1.35
